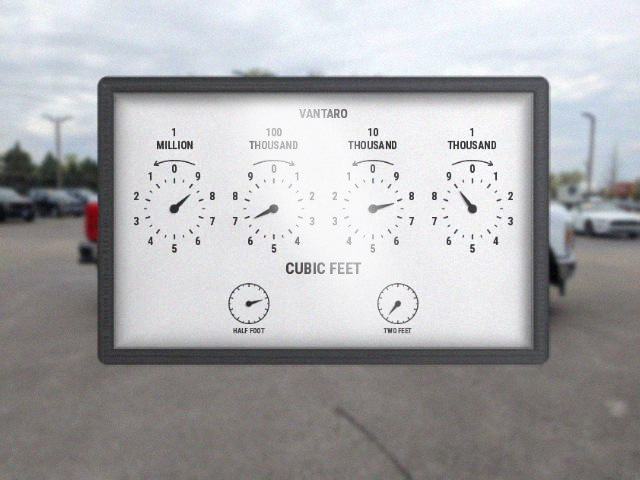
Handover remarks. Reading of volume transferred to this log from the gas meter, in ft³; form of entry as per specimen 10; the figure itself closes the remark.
867900
